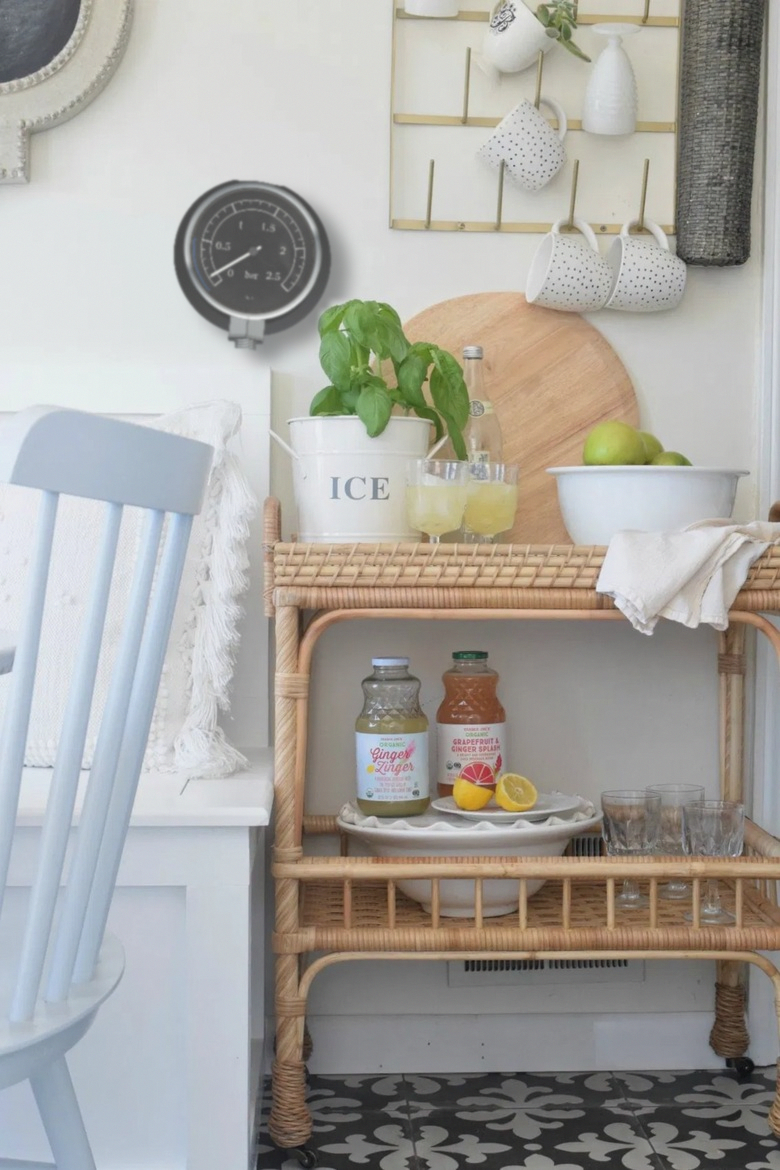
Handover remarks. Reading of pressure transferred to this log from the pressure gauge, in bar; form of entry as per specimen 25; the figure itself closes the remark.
0.1
